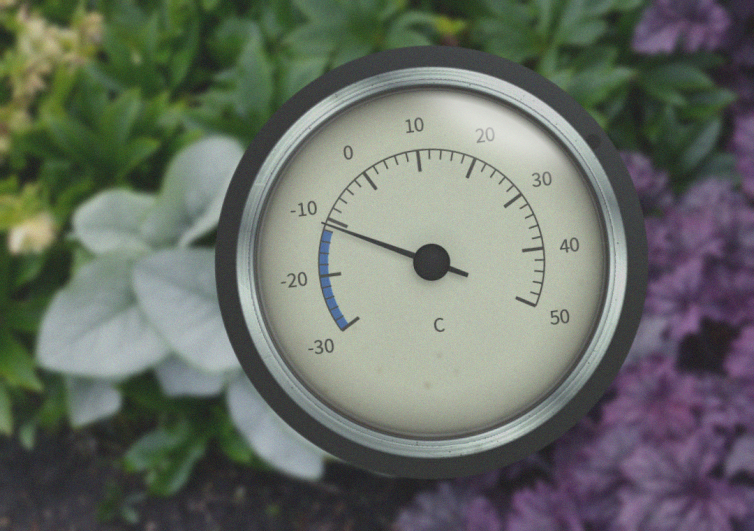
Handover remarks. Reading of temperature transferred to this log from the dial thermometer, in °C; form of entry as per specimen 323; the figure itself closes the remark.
-11
